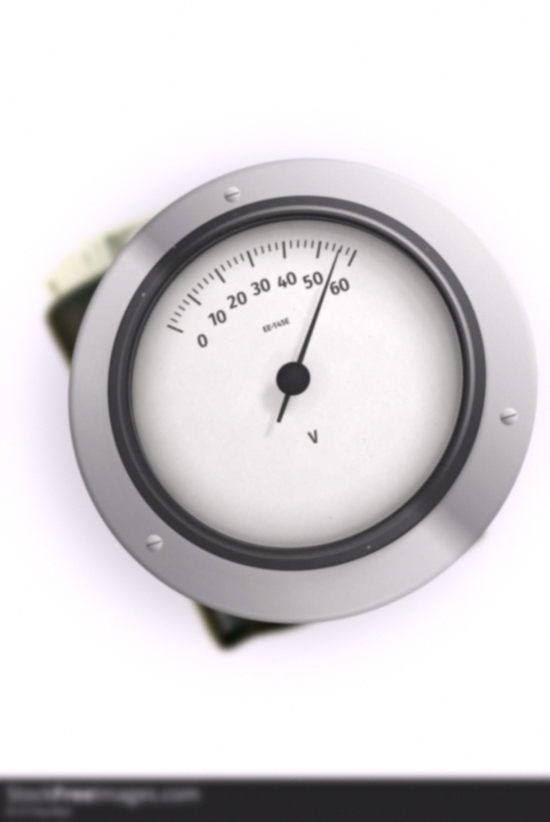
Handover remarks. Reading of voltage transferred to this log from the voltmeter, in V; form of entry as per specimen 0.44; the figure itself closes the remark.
56
